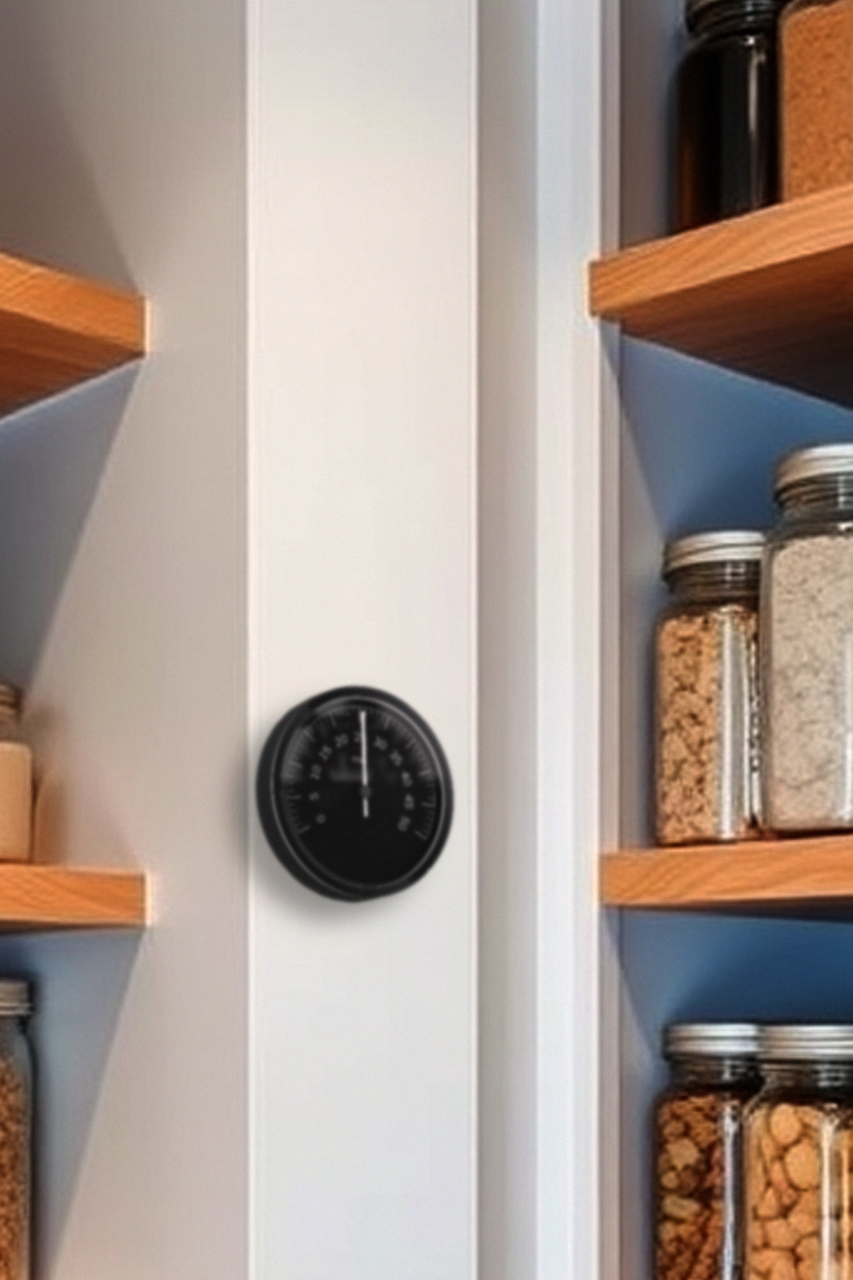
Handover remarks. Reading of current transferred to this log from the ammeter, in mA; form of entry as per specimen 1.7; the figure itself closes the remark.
25
